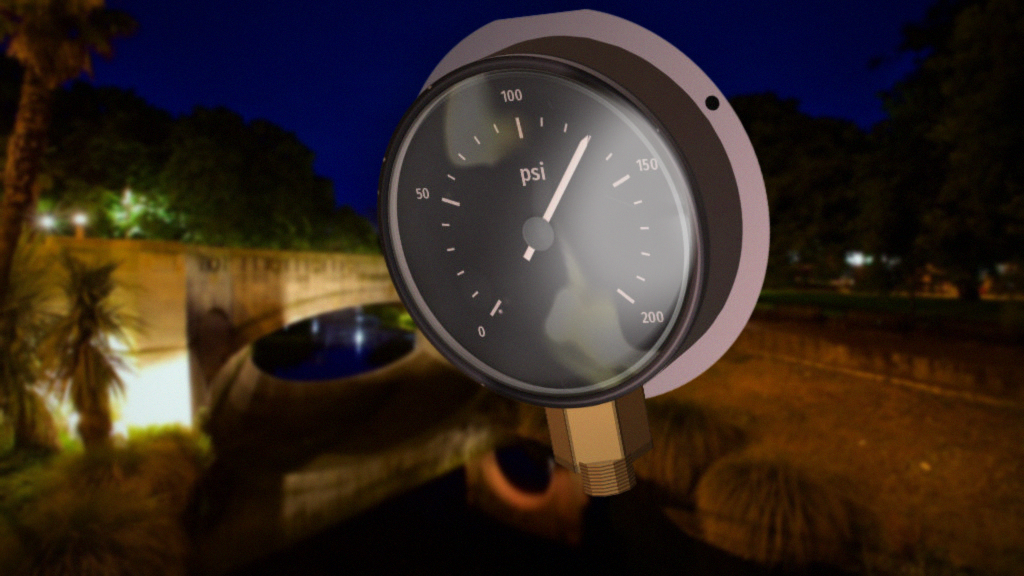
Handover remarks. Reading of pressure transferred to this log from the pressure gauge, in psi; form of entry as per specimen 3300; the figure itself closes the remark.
130
